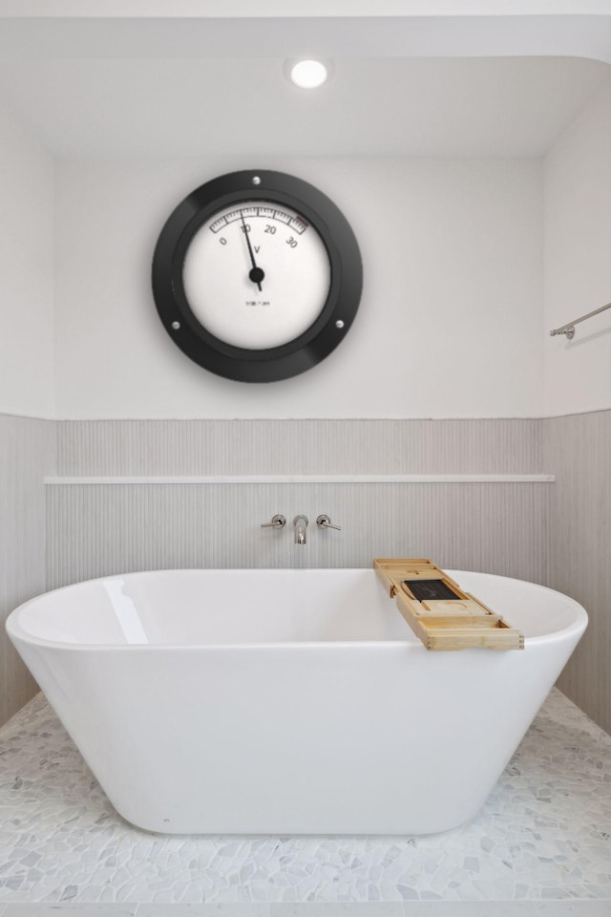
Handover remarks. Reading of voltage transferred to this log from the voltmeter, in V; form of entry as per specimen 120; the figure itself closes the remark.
10
